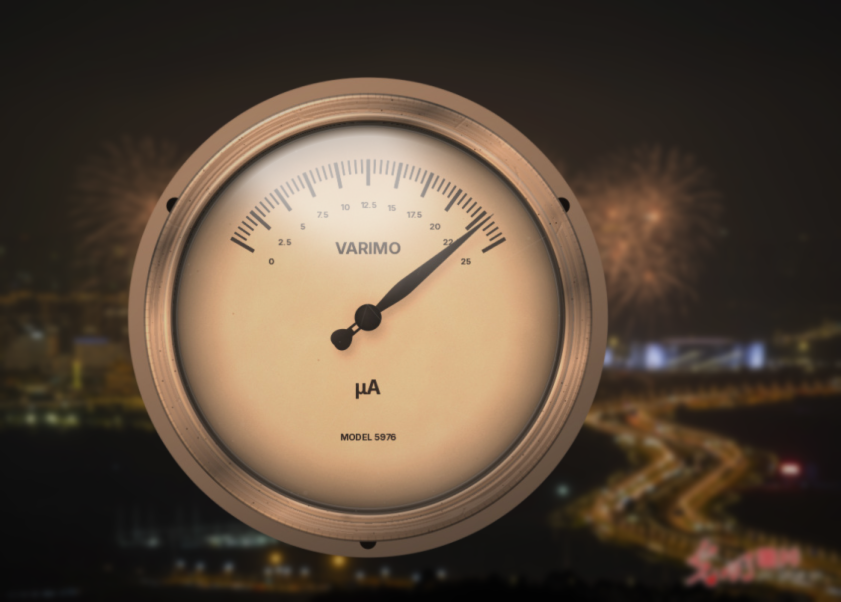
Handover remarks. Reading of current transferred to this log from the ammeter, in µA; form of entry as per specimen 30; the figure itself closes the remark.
23
